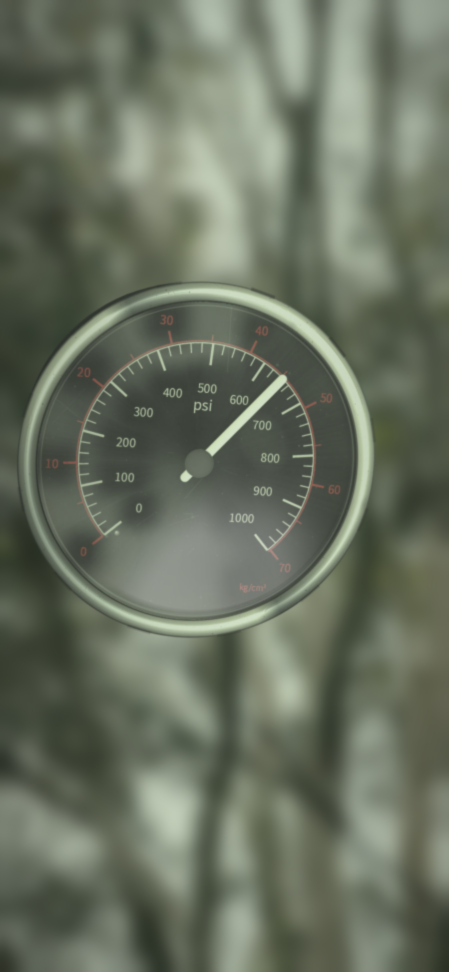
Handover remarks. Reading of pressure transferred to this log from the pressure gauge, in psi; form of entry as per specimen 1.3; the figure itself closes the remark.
640
